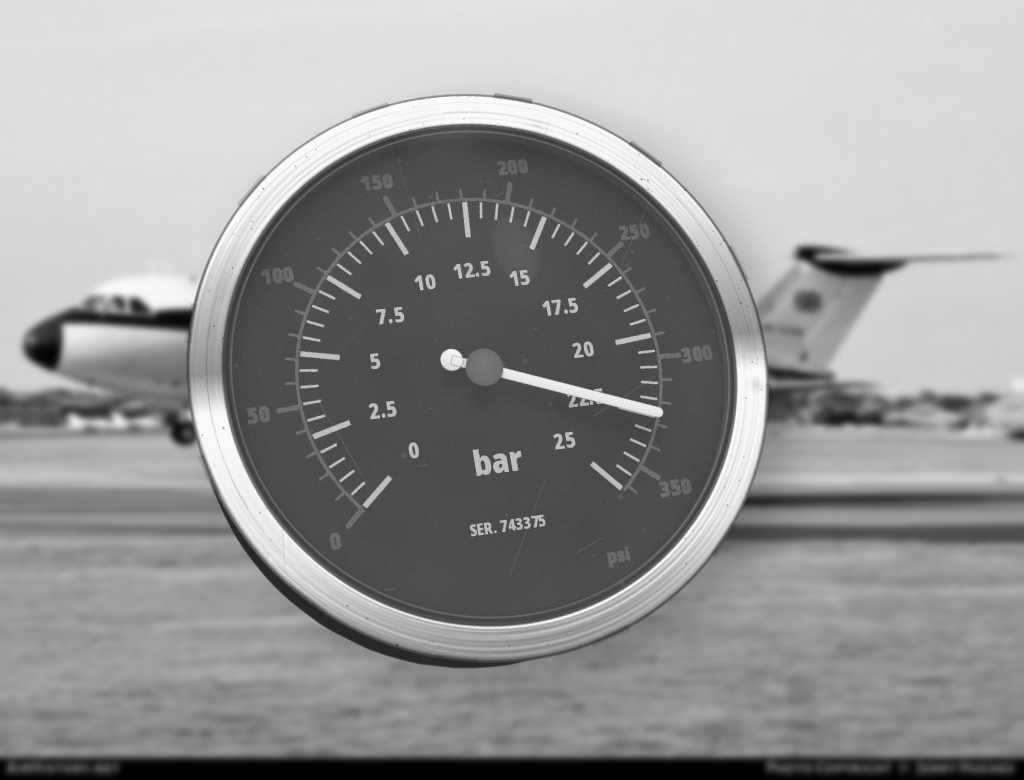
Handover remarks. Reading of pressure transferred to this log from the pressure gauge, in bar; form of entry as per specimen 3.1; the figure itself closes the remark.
22.5
